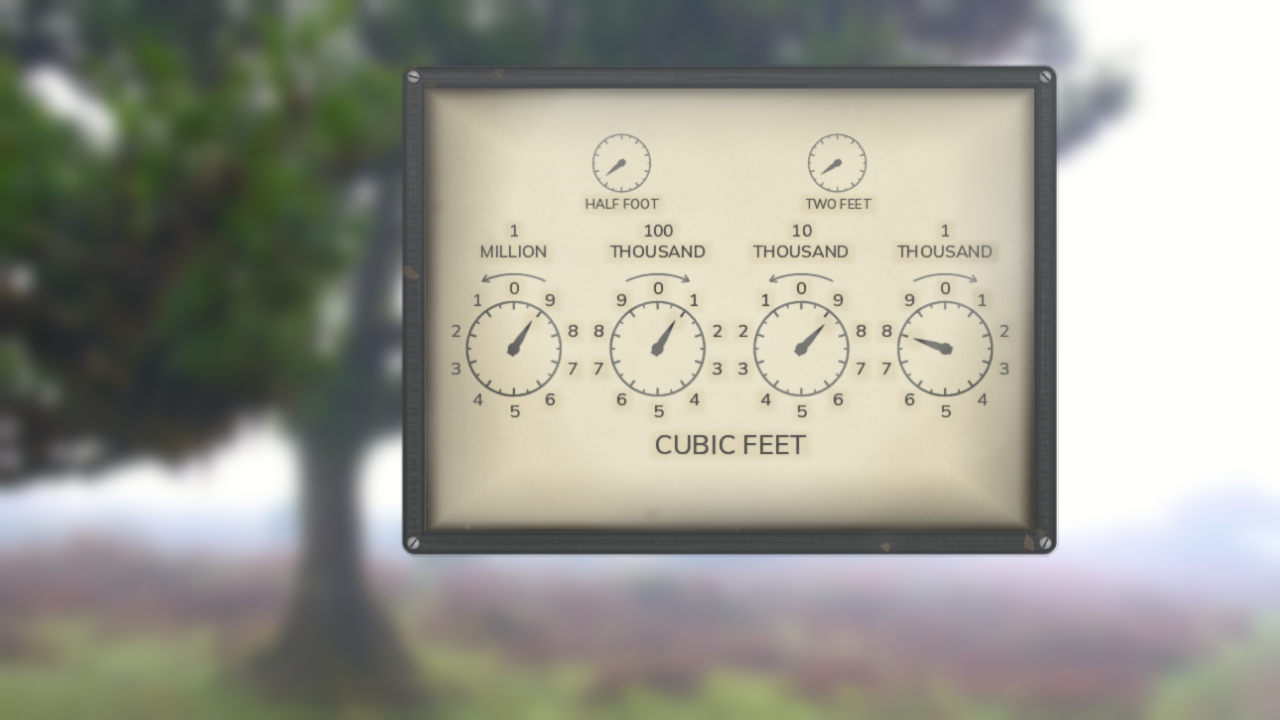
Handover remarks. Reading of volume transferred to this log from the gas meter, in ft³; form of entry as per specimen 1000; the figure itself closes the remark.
908800
